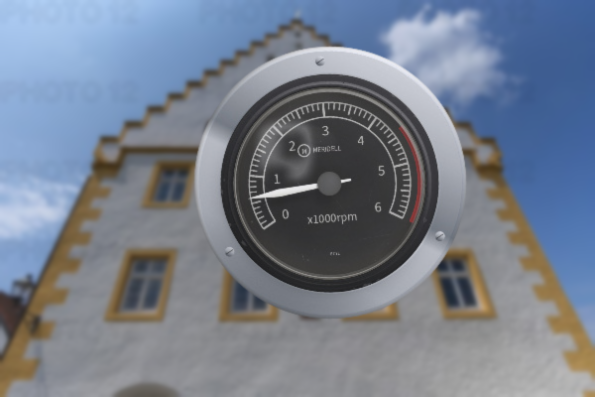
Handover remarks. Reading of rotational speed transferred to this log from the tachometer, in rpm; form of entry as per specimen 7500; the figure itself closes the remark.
600
